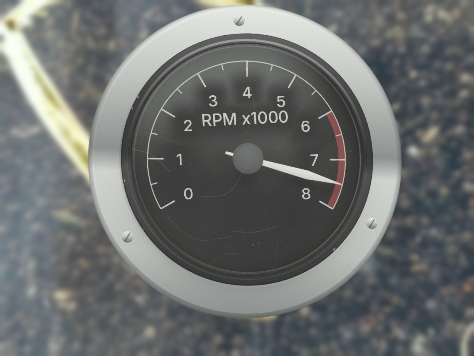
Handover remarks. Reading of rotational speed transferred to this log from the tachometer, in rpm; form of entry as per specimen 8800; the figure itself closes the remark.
7500
